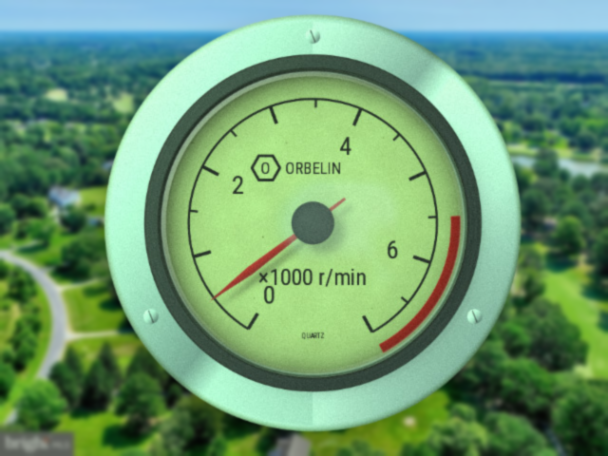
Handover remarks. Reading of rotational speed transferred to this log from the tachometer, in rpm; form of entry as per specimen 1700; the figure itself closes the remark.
500
